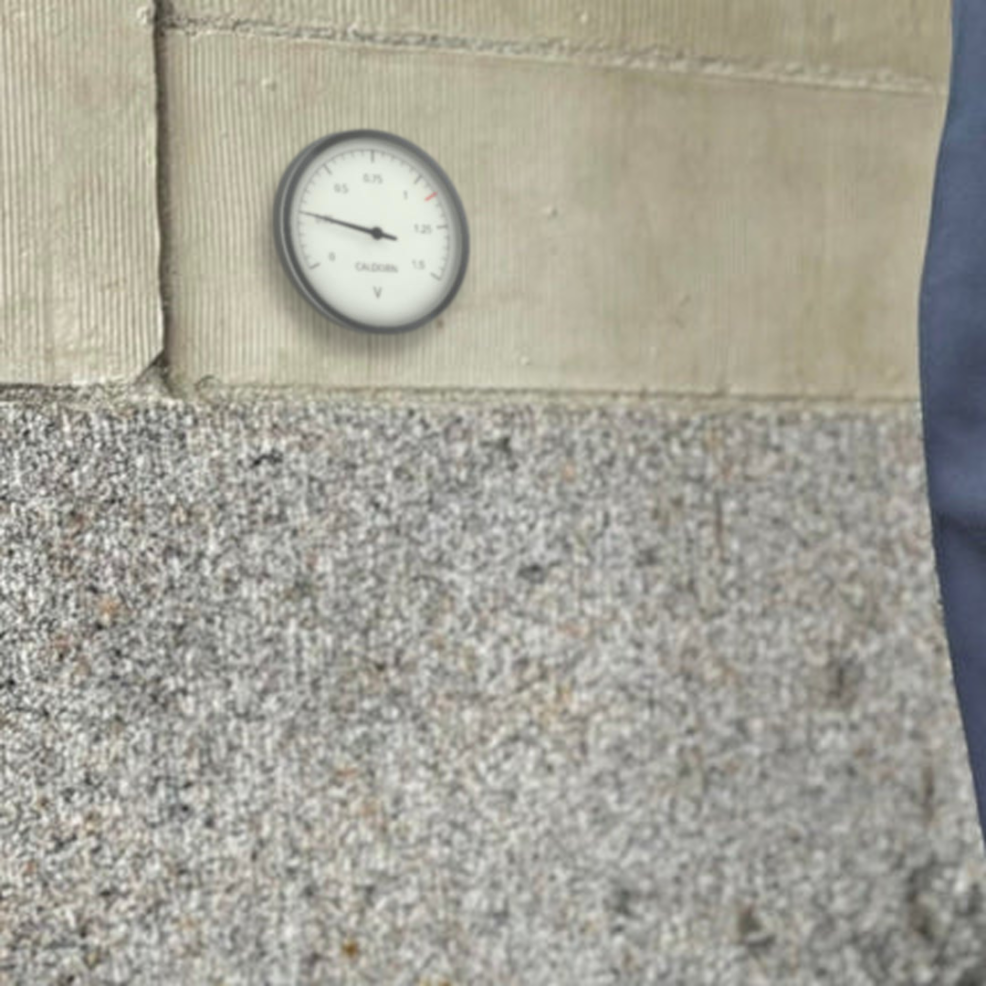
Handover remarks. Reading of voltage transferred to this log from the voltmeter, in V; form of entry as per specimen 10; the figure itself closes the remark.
0.25
